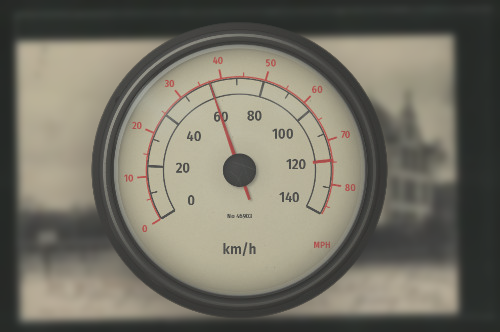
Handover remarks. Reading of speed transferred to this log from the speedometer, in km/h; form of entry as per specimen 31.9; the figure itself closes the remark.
60
